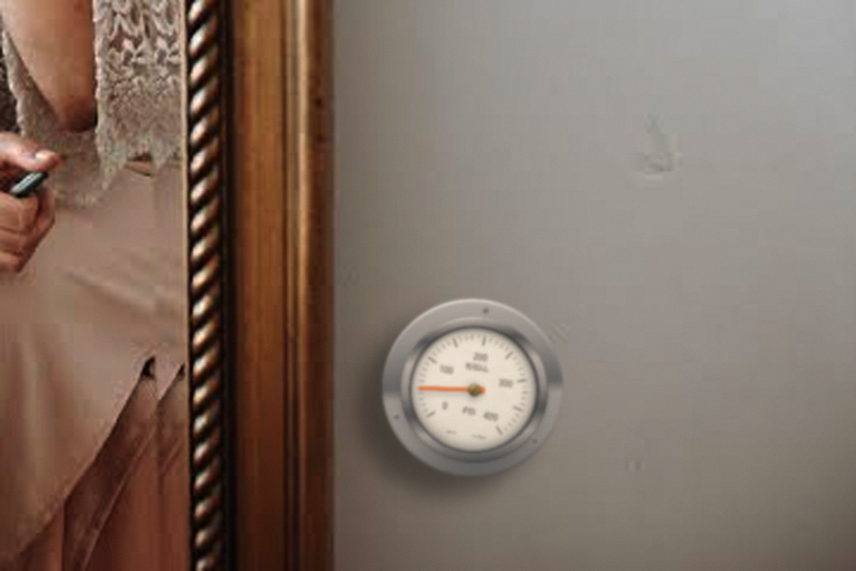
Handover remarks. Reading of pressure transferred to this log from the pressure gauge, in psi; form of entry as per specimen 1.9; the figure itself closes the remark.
50
